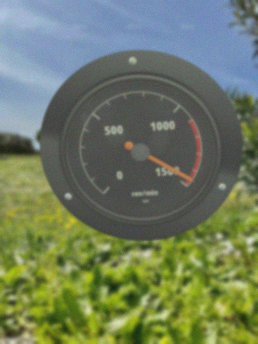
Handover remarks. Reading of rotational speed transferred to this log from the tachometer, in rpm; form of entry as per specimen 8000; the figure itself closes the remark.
1450
